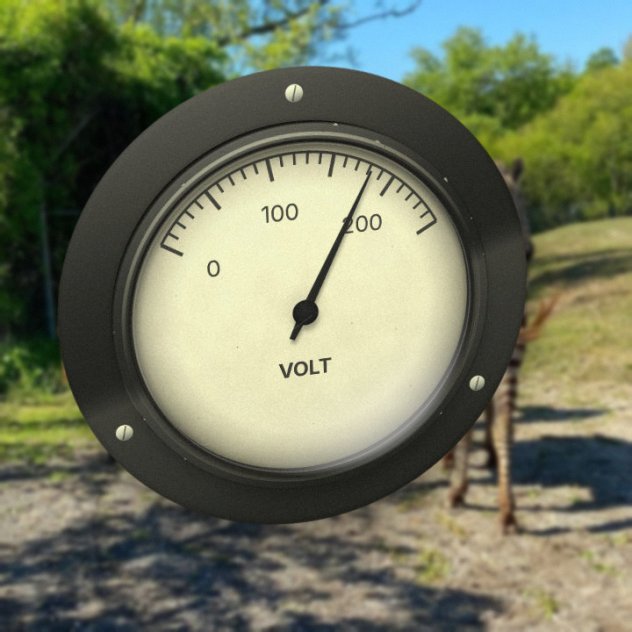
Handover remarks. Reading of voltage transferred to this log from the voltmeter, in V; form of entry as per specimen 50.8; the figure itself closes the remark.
180
